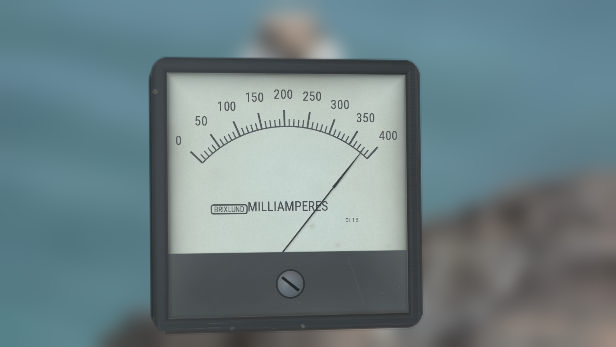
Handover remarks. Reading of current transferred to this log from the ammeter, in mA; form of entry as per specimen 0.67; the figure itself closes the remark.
380
